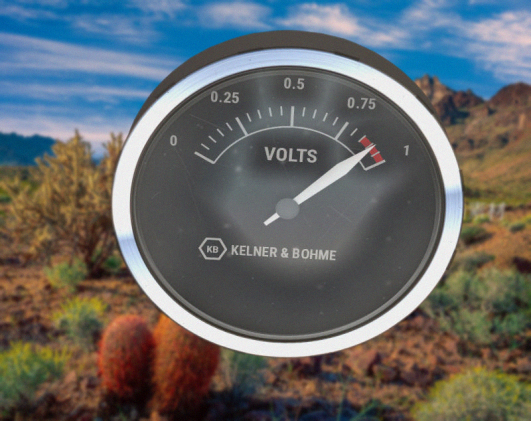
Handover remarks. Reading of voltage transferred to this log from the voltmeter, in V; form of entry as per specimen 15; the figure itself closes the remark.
0.9
